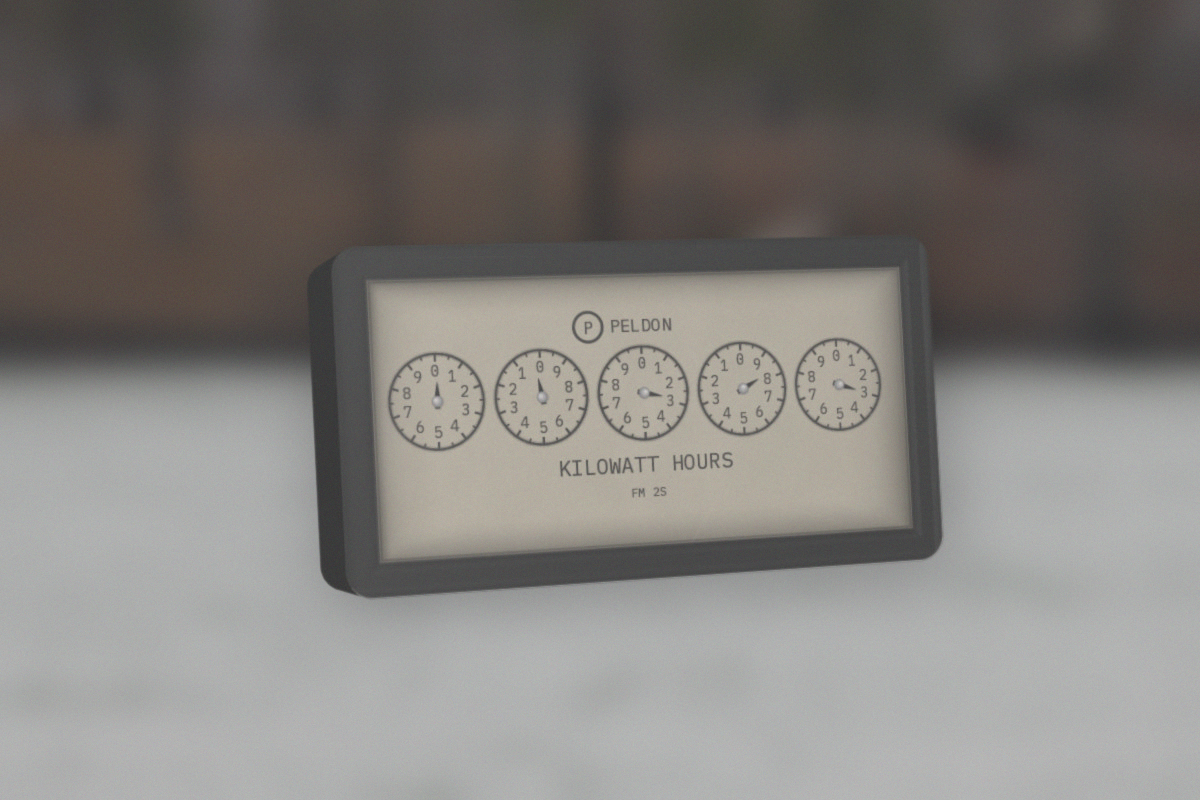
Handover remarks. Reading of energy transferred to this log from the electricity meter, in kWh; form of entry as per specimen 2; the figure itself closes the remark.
283
